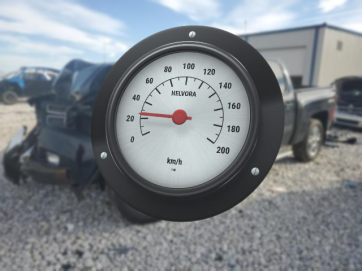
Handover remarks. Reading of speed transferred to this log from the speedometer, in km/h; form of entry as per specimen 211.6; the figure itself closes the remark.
25
